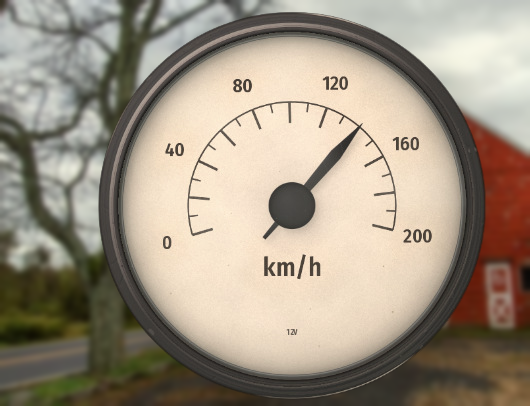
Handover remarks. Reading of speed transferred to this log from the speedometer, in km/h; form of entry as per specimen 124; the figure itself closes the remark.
140
